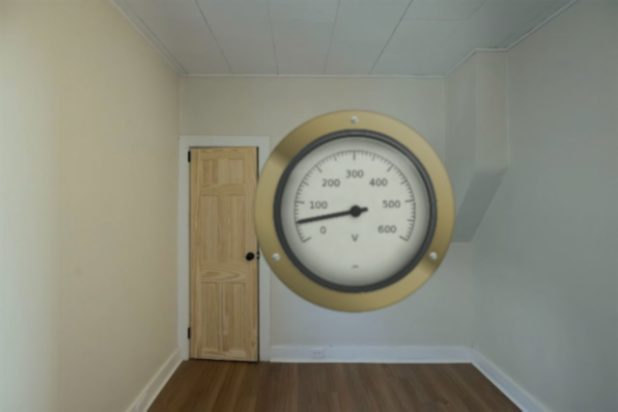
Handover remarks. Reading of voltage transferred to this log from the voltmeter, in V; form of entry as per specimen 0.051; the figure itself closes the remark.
50
